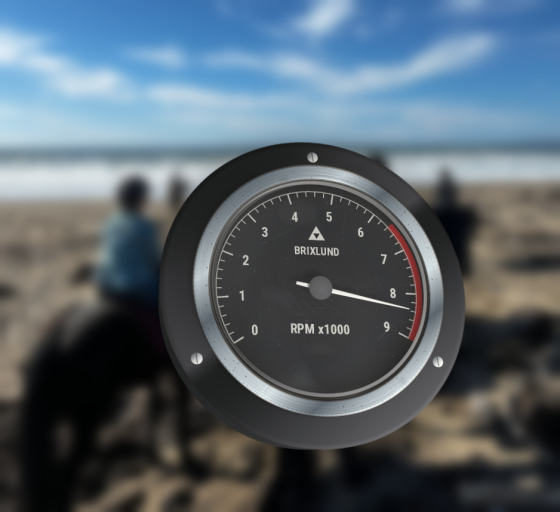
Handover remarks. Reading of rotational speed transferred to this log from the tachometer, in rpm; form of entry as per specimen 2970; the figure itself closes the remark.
8400
